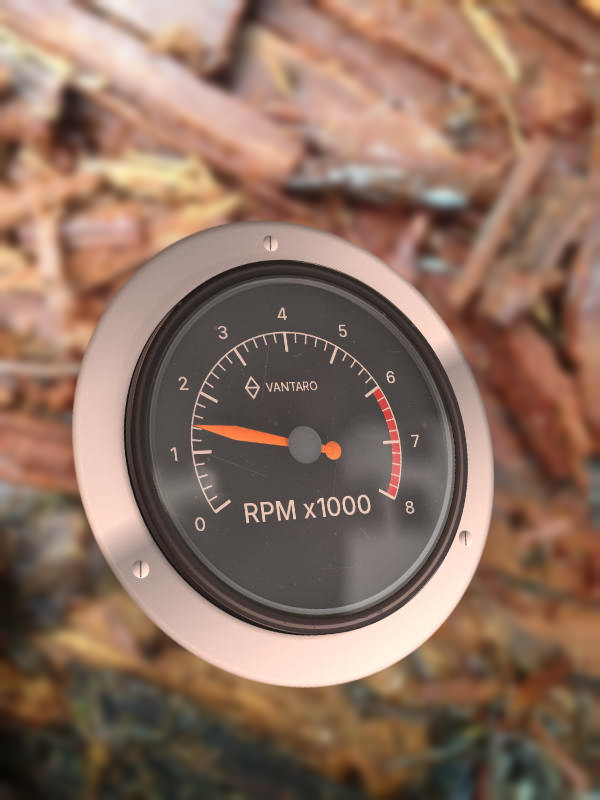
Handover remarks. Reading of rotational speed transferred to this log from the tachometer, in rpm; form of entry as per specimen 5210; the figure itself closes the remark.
1400
